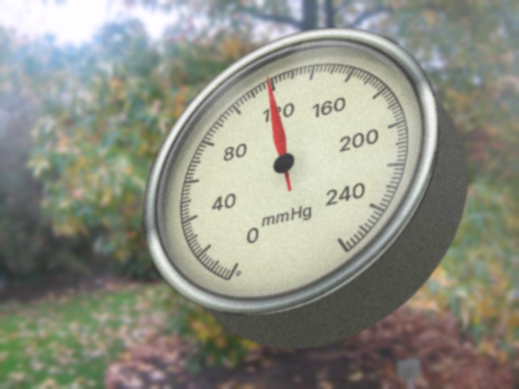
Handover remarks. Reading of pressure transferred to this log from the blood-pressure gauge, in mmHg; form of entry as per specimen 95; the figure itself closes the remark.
120
